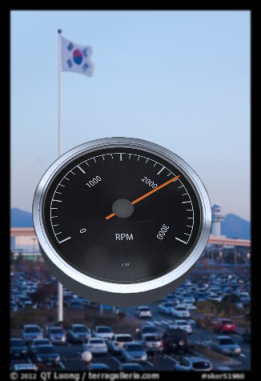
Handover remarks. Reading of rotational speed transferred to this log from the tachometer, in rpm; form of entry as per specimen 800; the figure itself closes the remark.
2200
